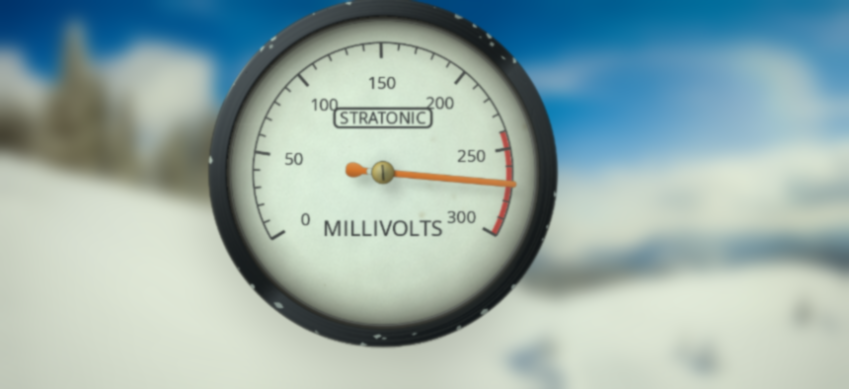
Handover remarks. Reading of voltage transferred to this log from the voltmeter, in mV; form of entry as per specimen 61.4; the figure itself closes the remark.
270
